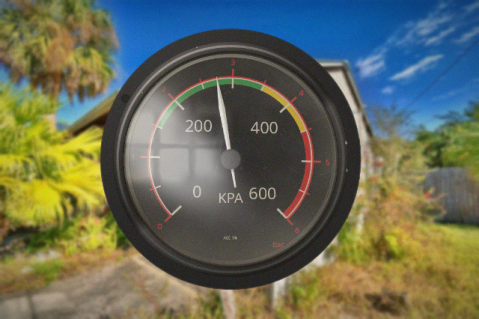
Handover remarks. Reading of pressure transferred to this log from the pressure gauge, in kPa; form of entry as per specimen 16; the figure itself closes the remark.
275
